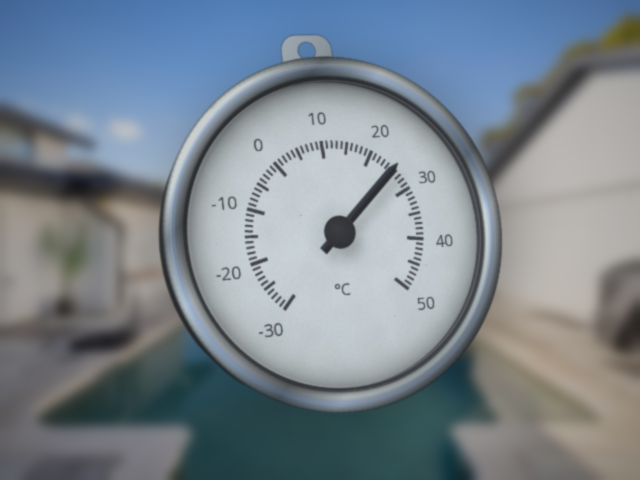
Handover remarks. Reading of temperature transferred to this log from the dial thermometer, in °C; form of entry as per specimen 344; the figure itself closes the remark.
25
